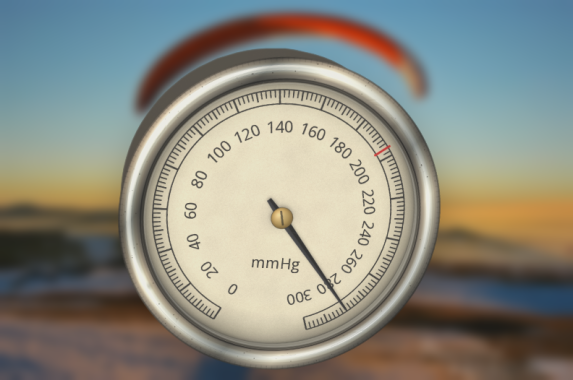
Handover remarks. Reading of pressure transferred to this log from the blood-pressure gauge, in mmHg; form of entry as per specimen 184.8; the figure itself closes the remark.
280
